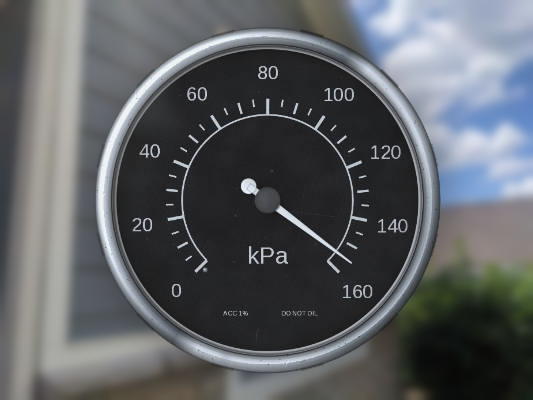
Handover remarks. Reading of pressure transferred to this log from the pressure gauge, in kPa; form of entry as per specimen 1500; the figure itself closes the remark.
155
